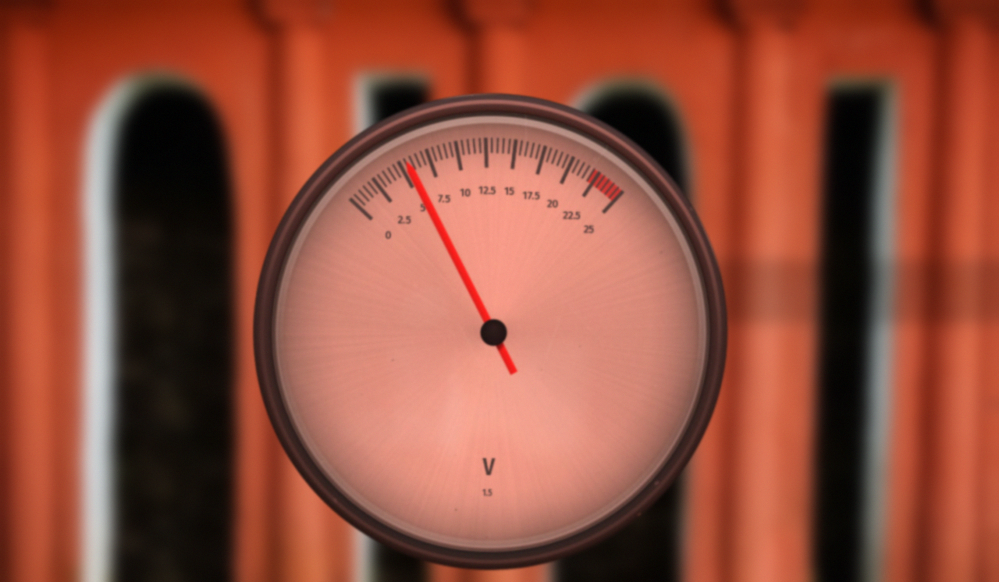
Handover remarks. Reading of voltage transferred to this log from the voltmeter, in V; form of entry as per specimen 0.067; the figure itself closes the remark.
5.5
